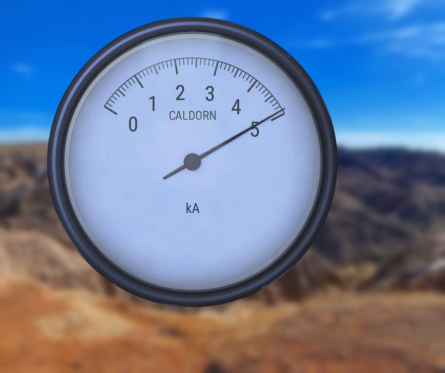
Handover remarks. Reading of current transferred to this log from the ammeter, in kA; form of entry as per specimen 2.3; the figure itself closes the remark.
4.9
